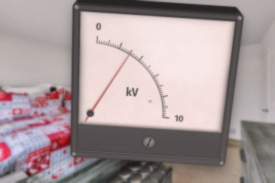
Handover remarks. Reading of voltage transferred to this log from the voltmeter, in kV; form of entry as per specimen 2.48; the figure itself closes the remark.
3
